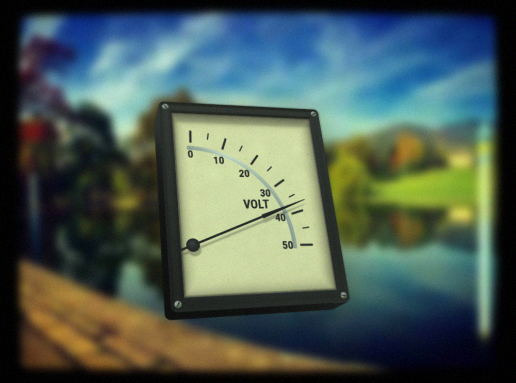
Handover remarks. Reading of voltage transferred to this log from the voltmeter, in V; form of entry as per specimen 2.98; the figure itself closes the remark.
37.5
